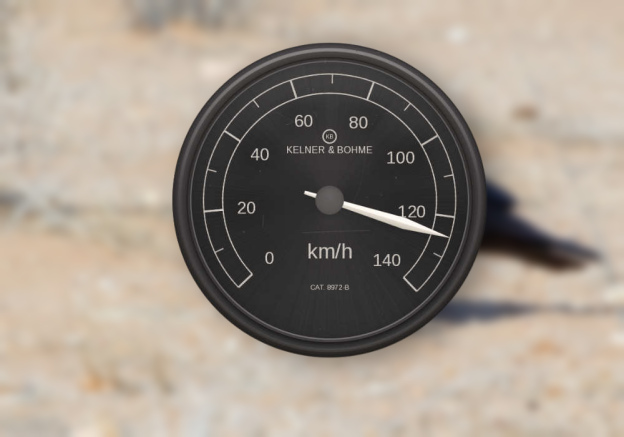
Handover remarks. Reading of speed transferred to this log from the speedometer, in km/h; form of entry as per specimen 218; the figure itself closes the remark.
125
